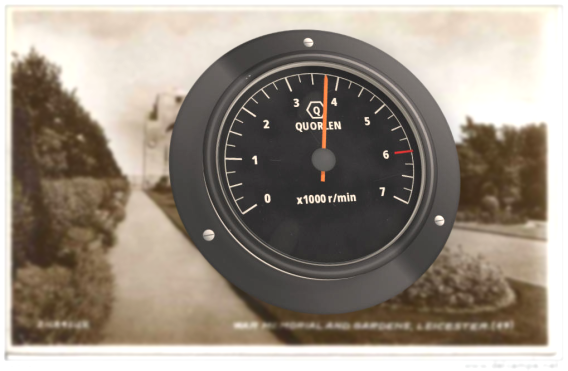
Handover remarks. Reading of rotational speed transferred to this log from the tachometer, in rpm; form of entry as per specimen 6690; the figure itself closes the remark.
3750
